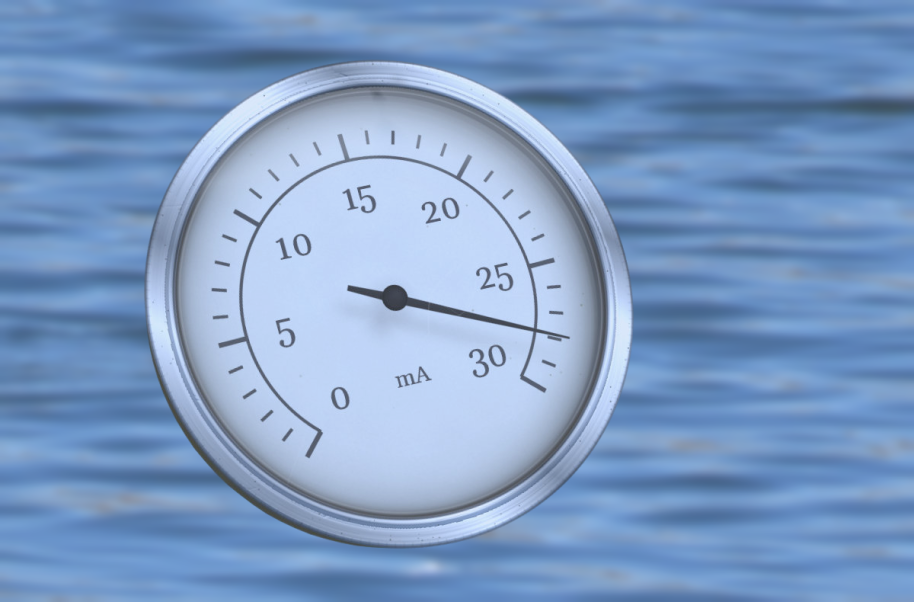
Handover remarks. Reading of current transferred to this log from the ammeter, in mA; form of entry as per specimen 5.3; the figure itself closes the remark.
28
